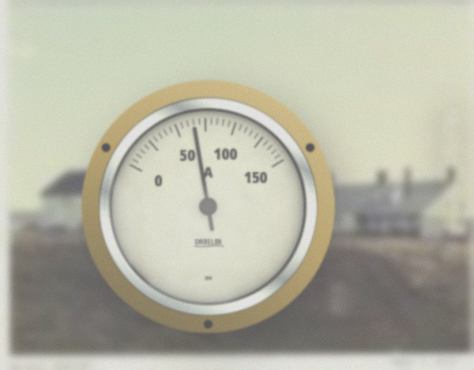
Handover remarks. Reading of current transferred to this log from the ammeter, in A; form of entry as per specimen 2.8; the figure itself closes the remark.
65
